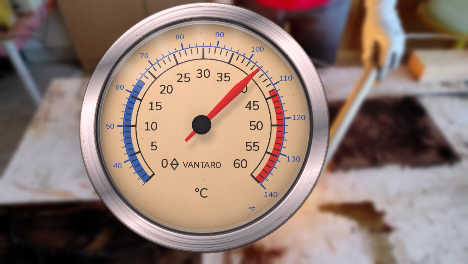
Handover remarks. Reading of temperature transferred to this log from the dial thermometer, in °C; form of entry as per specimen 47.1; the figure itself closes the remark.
40
